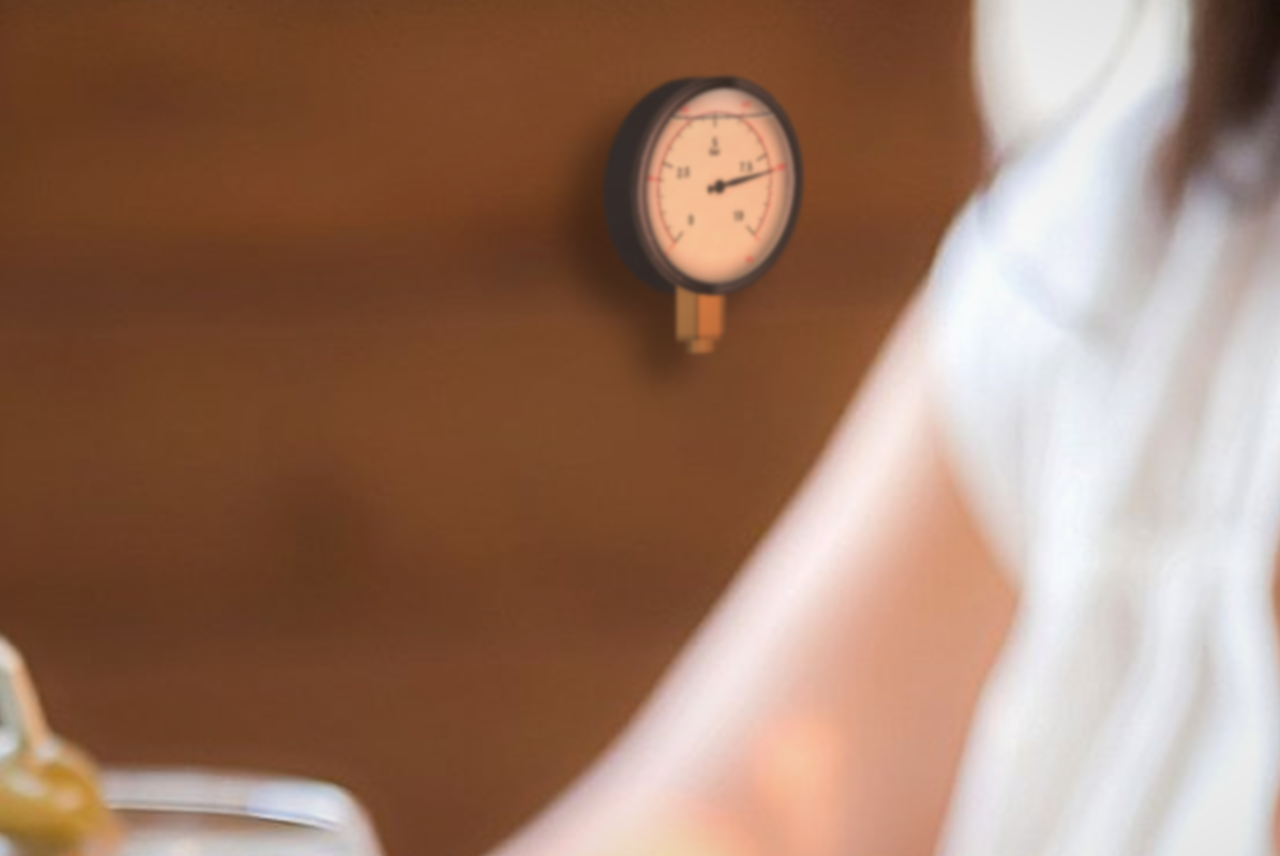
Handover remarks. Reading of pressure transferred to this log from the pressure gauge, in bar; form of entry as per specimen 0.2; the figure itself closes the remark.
8
